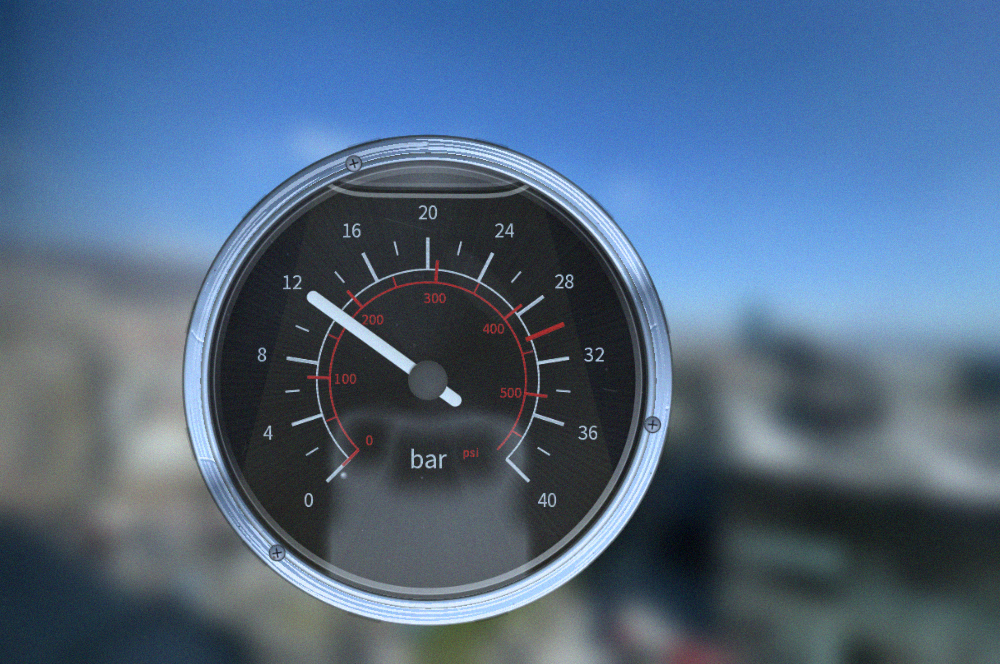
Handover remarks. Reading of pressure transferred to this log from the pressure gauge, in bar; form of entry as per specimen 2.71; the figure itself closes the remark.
12
